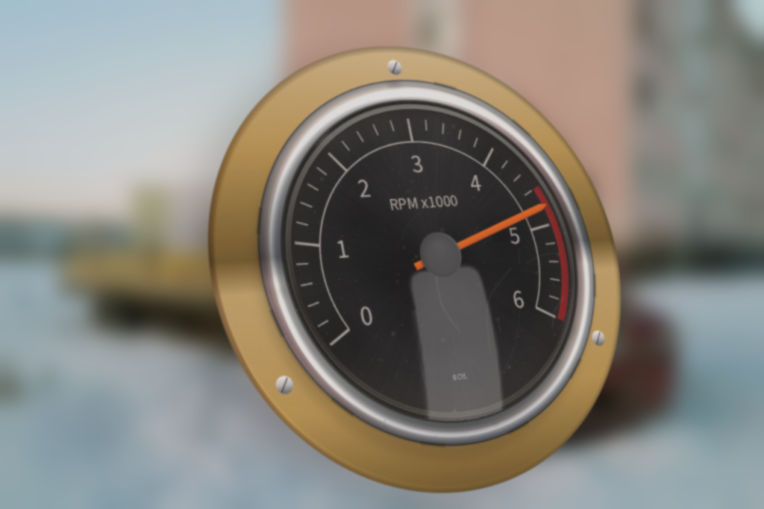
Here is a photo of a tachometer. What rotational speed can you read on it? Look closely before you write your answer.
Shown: 4800 rpm
